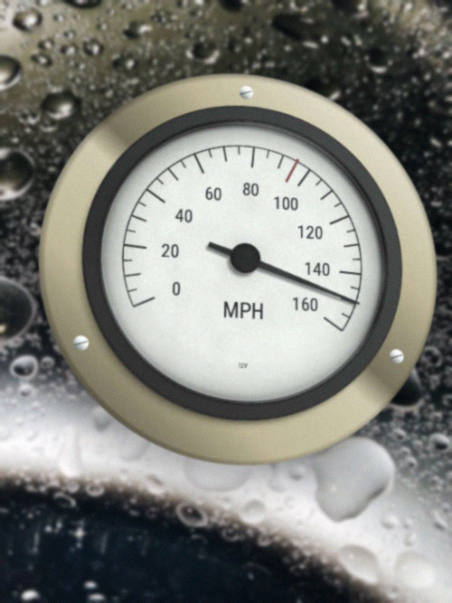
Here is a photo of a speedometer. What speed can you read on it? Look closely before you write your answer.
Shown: 150 mph
